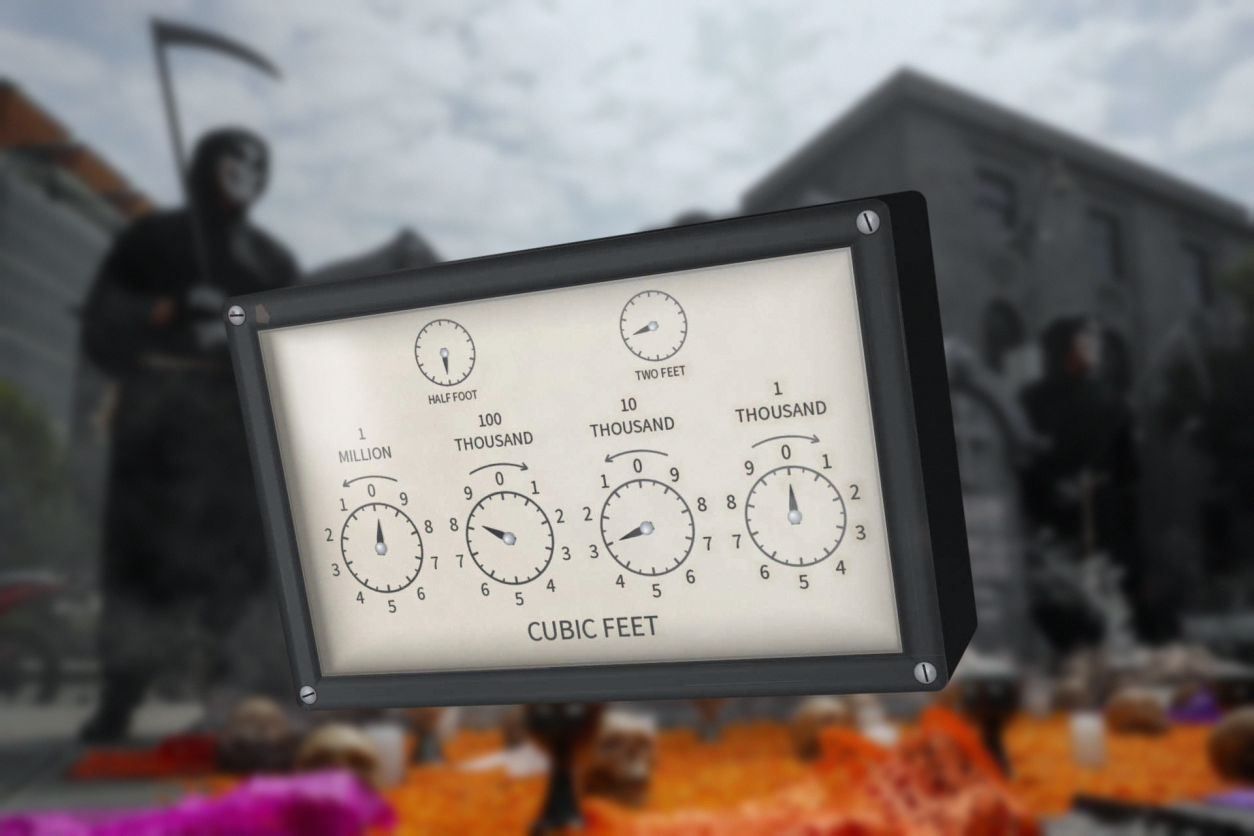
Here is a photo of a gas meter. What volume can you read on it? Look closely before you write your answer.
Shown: 983000 ft³
